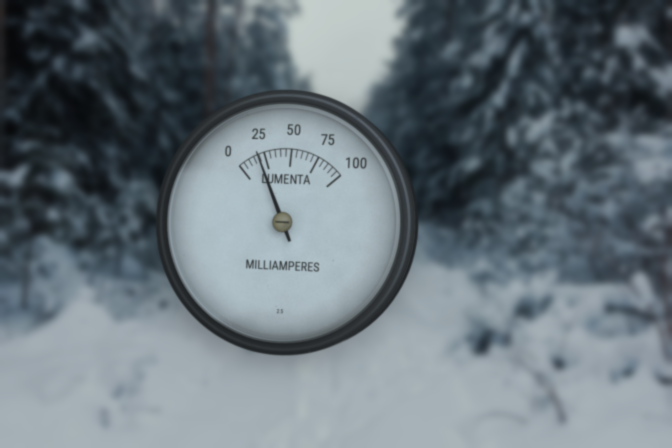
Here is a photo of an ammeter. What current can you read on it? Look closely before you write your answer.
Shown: 20 mA
